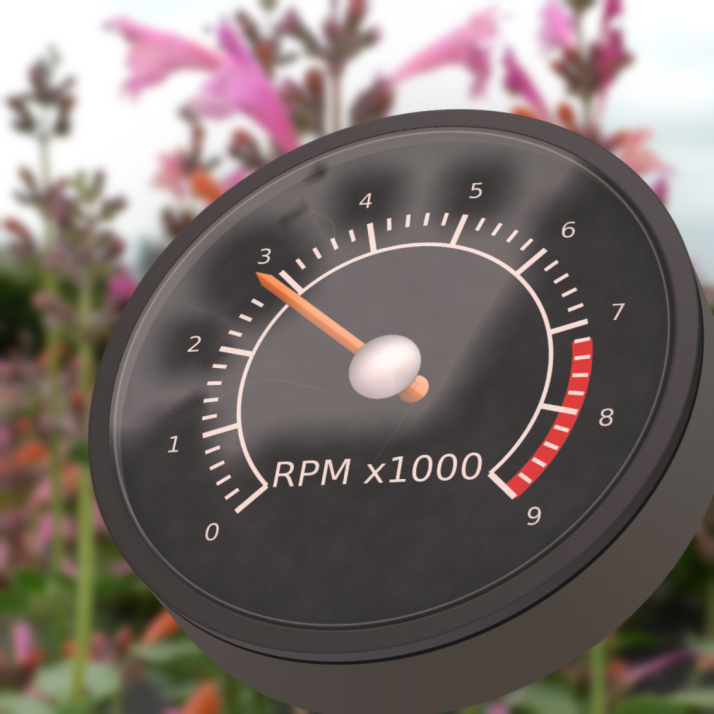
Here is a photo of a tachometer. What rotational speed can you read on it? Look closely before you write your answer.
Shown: 2800 rpm
